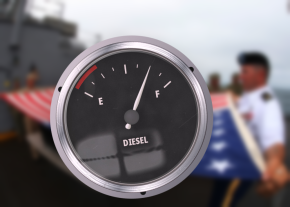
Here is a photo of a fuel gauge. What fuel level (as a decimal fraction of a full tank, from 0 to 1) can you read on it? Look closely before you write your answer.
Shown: 0.75
